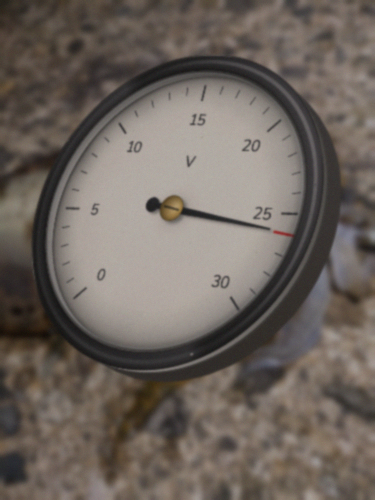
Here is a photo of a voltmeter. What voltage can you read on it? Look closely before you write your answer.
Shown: 26 V
